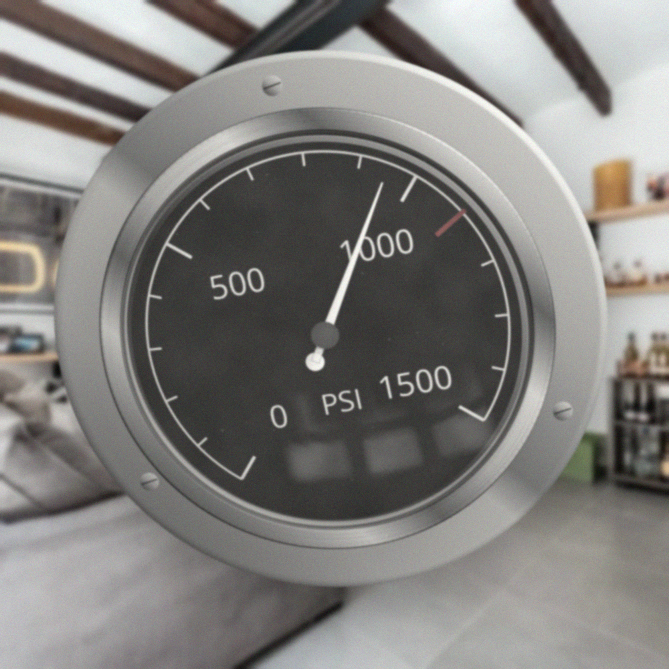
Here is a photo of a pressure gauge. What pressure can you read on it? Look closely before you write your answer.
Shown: 950 psi
